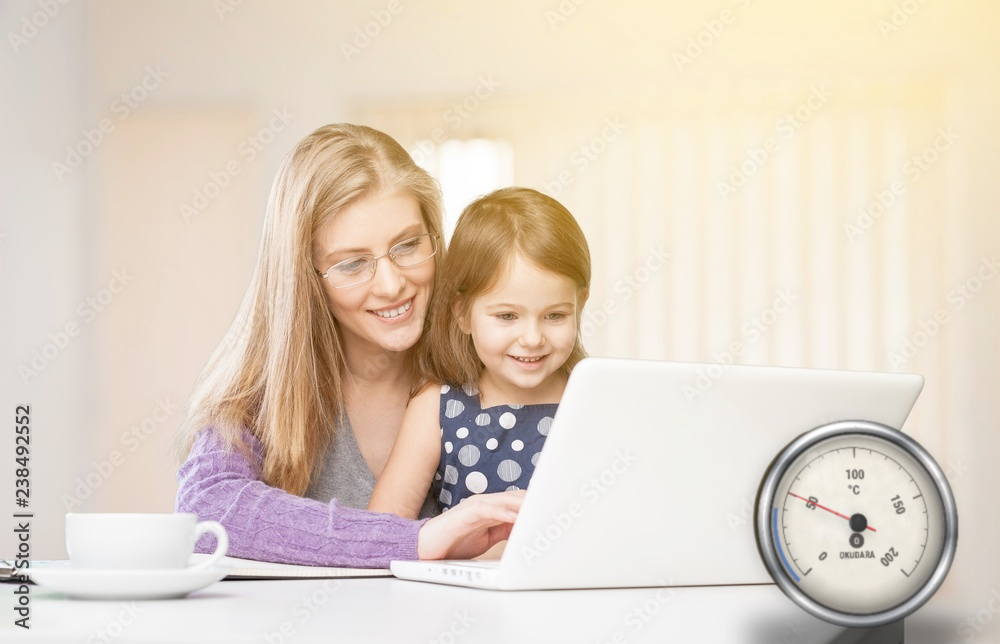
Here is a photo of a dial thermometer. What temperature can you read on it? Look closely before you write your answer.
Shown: 50 °C
